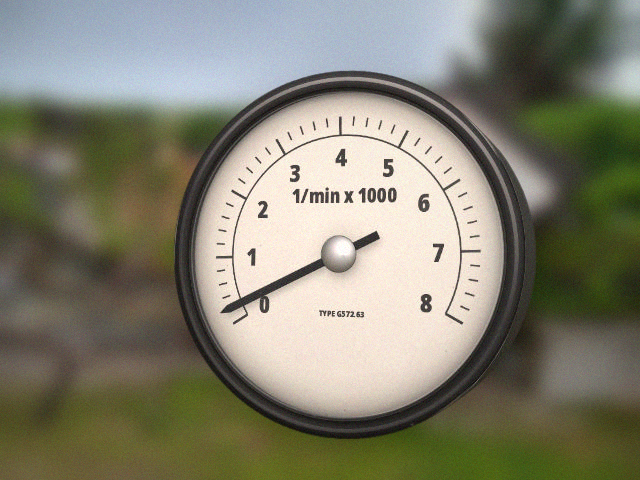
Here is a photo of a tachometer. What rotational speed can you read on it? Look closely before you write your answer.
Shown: 200 rpm
